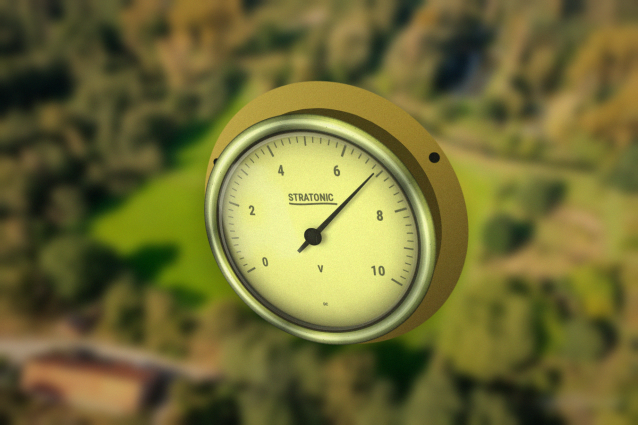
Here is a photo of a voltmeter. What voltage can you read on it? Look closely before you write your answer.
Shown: 6.9 V
